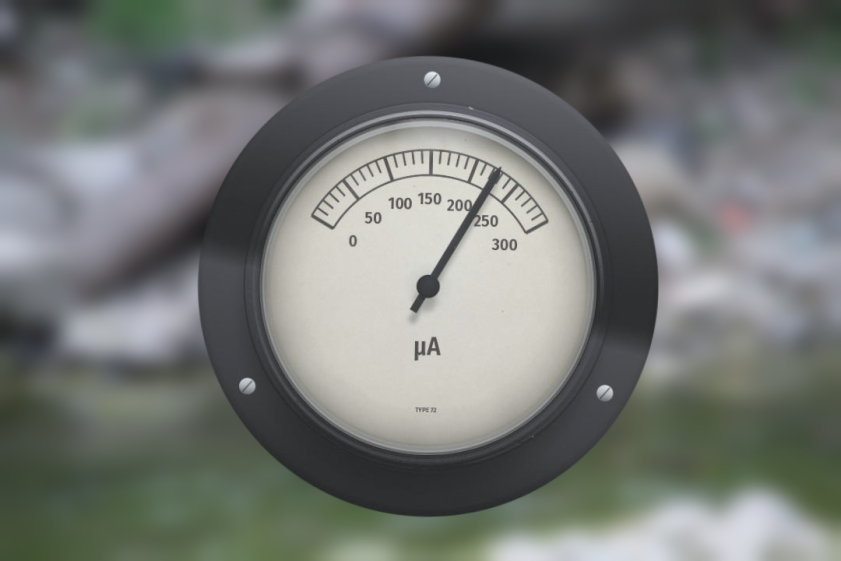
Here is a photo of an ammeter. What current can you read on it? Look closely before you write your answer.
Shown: 225 µA
